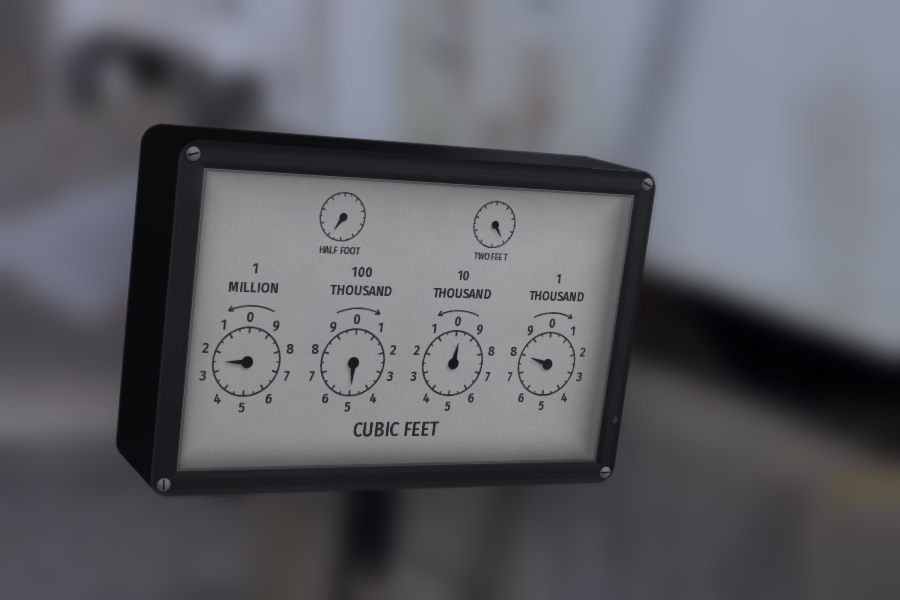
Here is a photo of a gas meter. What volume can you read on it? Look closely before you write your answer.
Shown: 249800 ft³
